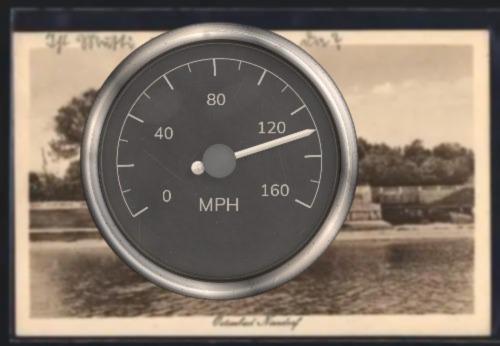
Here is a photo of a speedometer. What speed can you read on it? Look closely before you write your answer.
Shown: 130 mph
